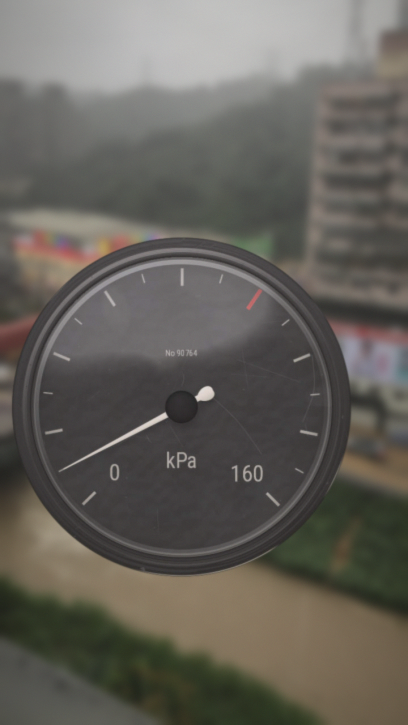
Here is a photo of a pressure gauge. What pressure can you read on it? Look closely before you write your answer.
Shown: 10 kPa
